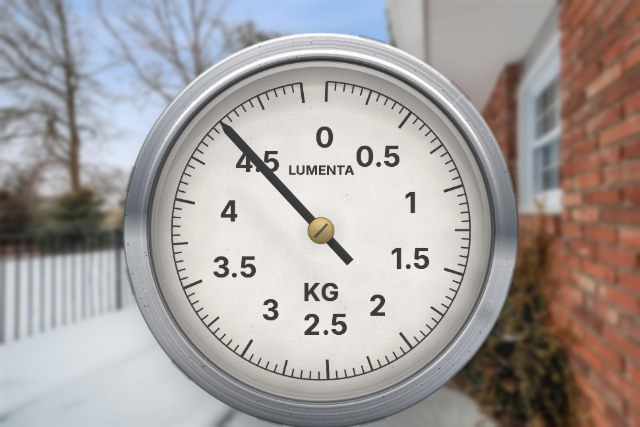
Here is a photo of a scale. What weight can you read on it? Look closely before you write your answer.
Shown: 4.5 kg
